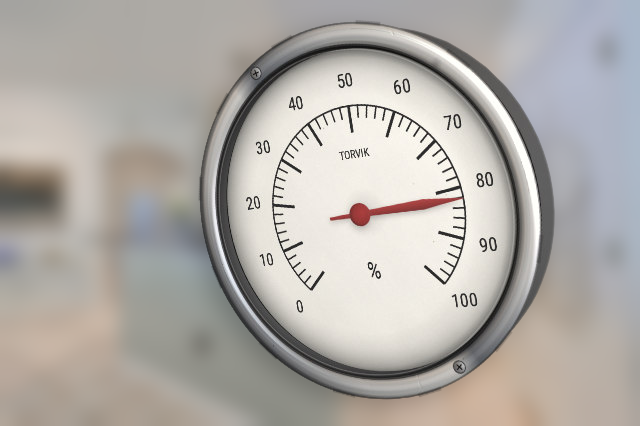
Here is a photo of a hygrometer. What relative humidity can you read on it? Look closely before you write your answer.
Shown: 82 %
